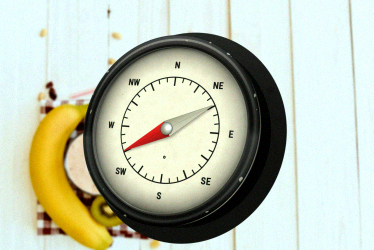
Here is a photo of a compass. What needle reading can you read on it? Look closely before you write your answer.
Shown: 240 °
